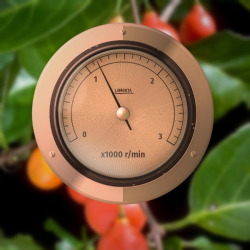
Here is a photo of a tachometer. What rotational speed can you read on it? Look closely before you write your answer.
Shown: 1150 rpm
